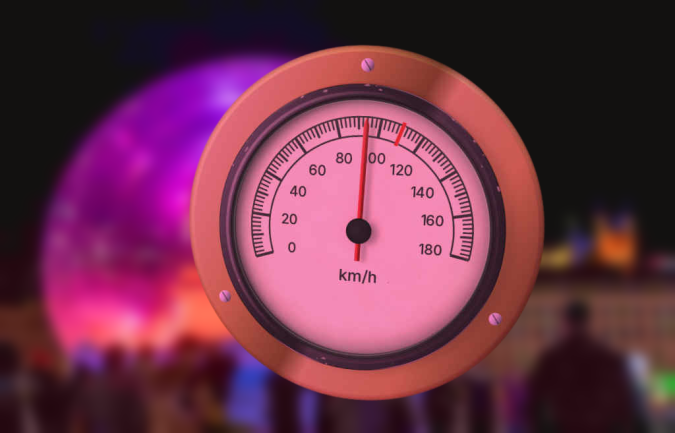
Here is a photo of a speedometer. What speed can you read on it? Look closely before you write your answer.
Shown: 94 km/h
